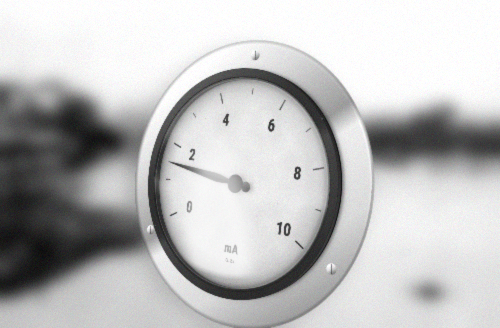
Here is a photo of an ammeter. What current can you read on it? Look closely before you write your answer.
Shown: 1.5 mA
